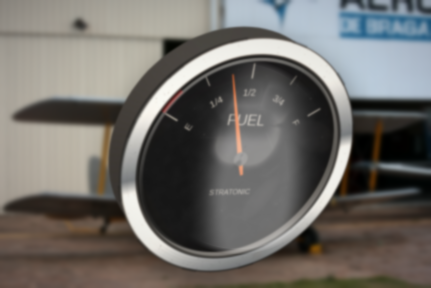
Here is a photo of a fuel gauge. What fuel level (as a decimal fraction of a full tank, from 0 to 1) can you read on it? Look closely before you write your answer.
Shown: 0.375
